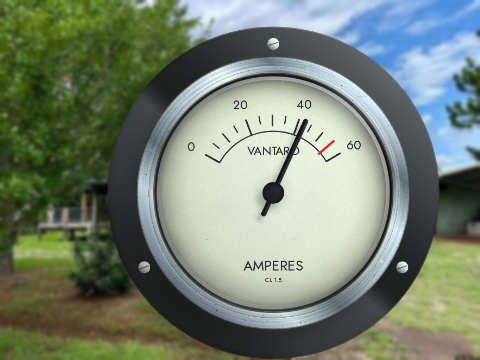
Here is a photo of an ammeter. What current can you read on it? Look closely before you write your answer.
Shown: 42.5 A
